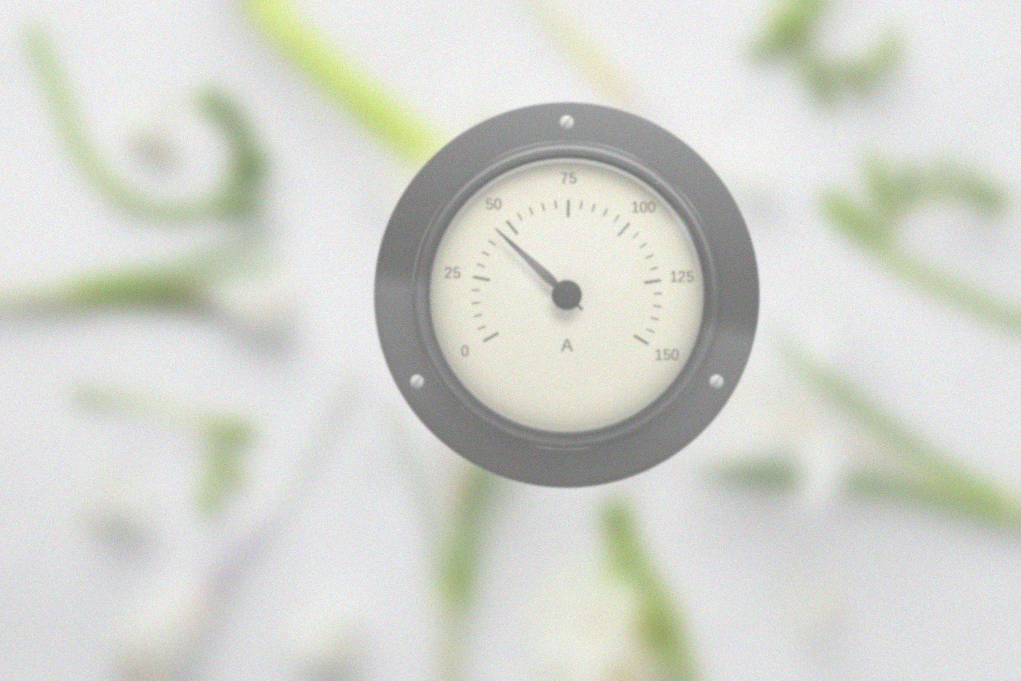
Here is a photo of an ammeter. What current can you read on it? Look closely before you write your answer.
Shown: 45 A
